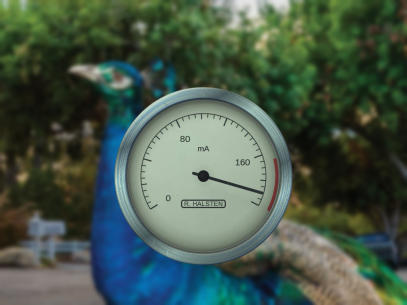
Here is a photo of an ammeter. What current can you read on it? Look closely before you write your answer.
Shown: 190 mA
